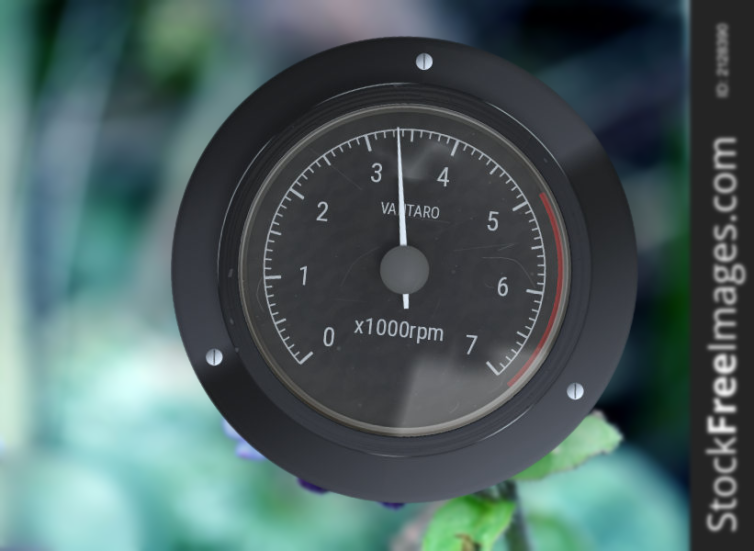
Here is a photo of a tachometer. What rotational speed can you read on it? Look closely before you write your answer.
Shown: 3350 rpm
